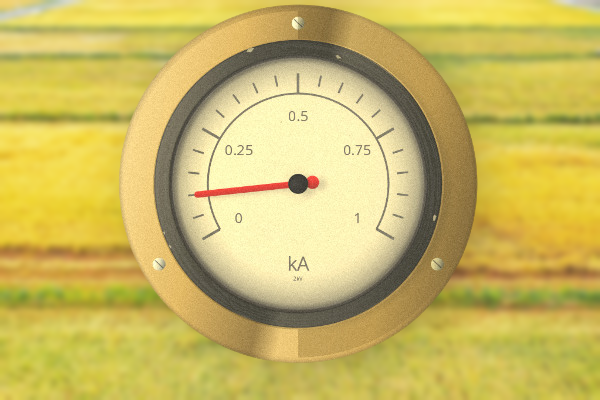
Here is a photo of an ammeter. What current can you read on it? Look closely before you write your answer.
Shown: 0.1 kA
